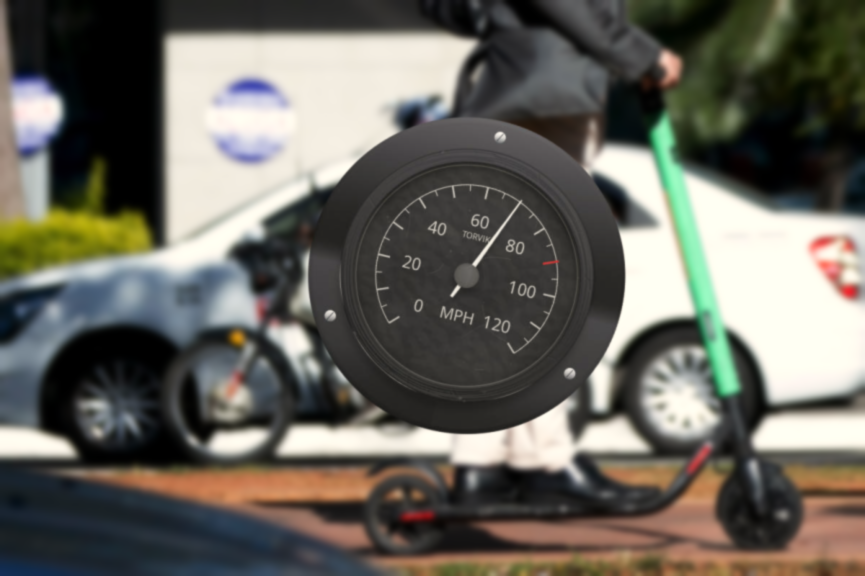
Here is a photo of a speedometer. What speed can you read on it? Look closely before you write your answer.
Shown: 70 mph
